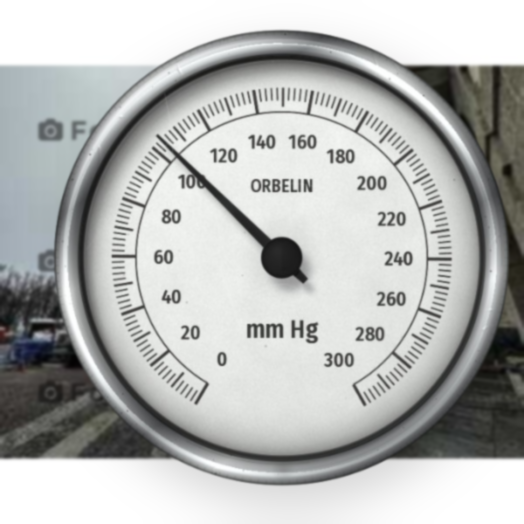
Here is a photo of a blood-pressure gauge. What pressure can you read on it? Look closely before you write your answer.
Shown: 104 mmHg
